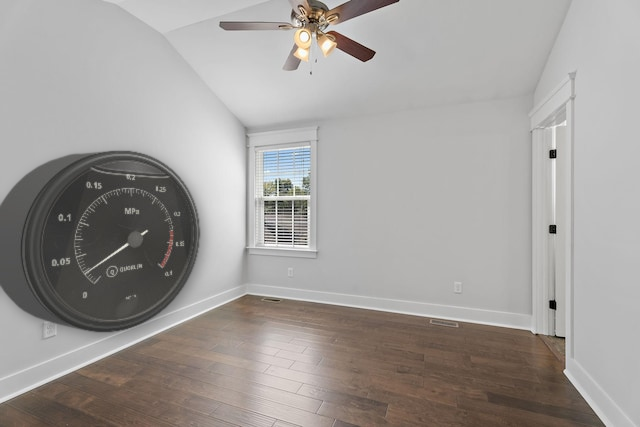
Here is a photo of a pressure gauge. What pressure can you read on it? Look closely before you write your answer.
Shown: 0.025 MPa
